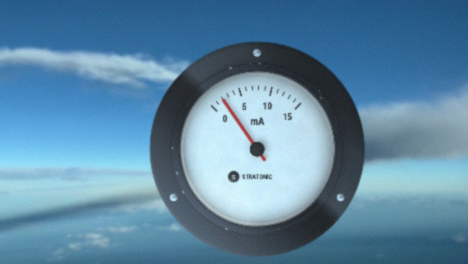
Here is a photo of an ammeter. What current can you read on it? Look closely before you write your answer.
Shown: 2 mA
